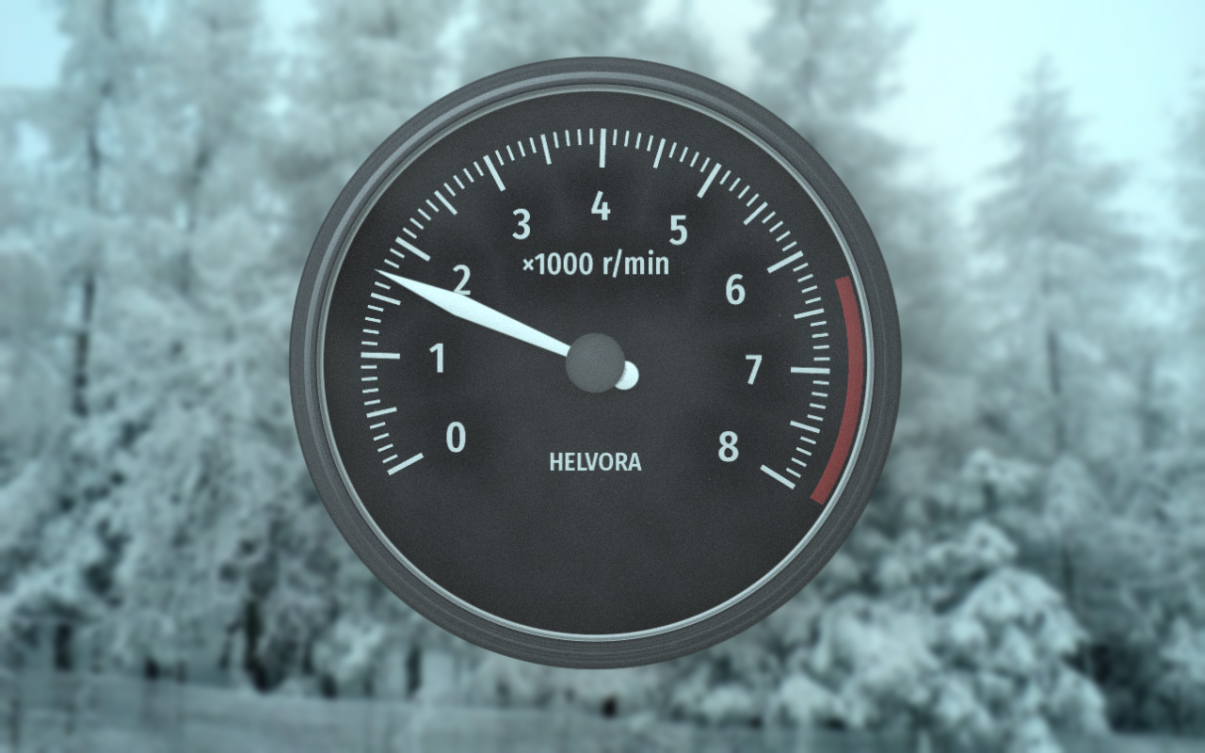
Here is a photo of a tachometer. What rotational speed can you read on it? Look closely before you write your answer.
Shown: 1700 rpm
